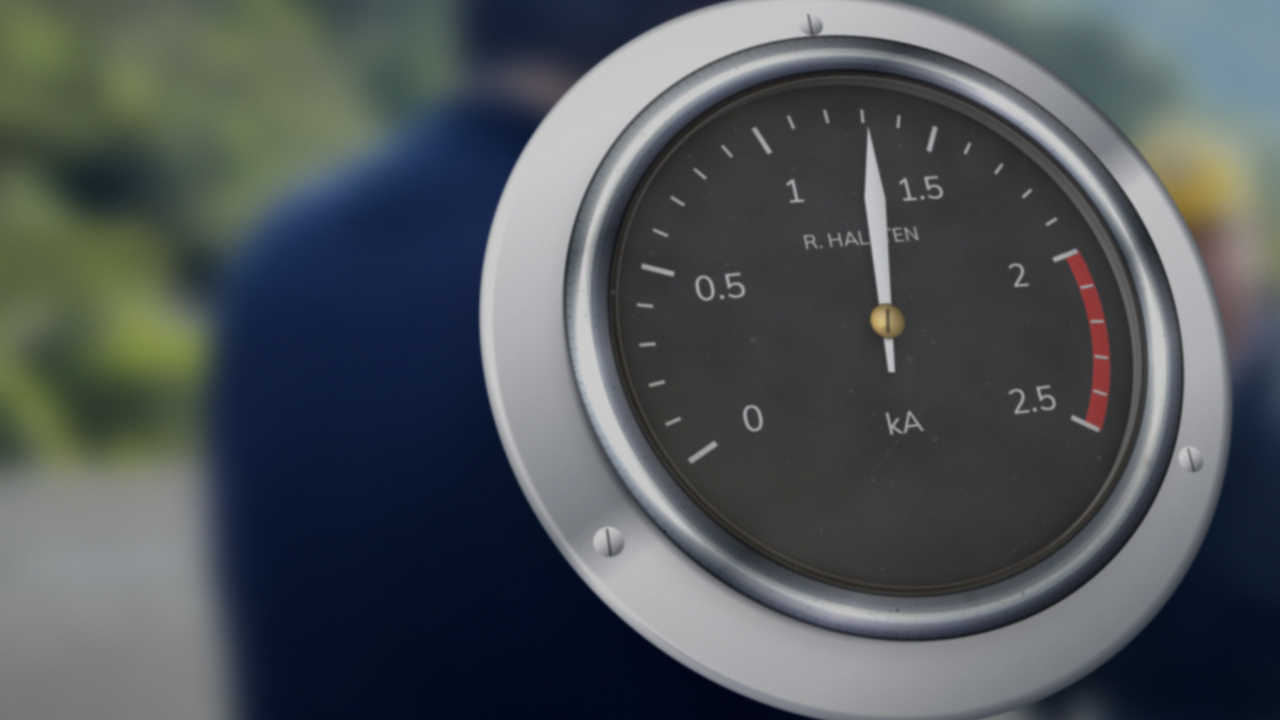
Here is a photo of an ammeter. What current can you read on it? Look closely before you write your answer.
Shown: 1.3 kA
